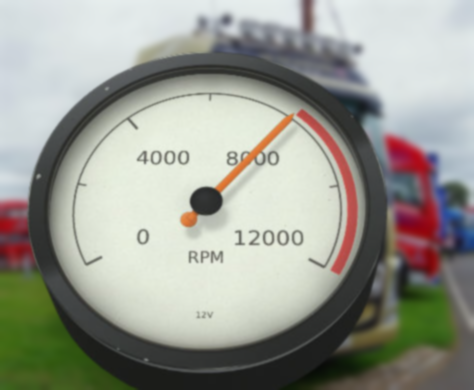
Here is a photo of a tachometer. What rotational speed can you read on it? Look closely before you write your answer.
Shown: 8000 rpm
